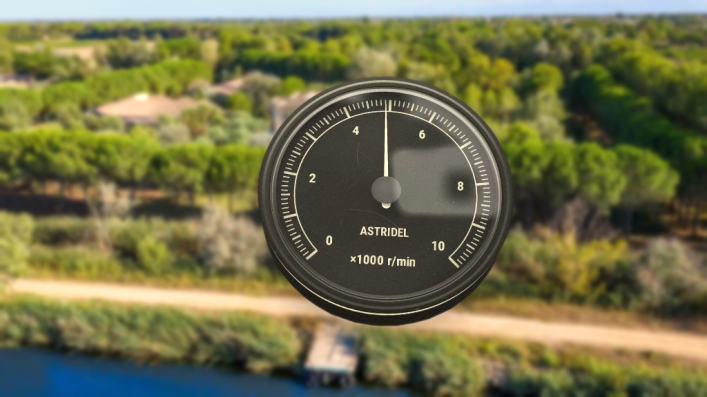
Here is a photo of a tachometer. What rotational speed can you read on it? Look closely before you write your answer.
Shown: 4900 rpm
